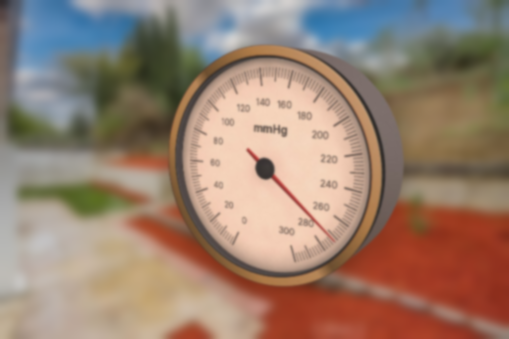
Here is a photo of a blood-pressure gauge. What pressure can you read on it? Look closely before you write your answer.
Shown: 270 mmHg
